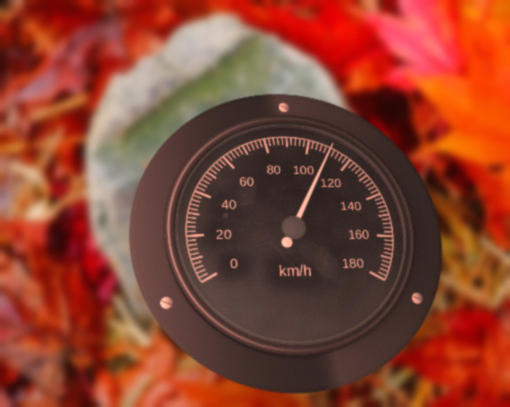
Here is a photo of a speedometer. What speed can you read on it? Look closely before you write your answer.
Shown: 110 km/h
